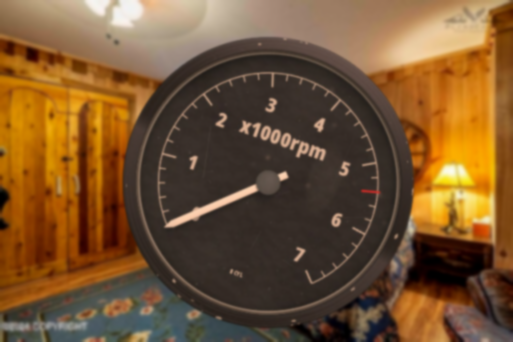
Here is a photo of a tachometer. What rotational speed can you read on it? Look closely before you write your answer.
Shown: 0 rpm
